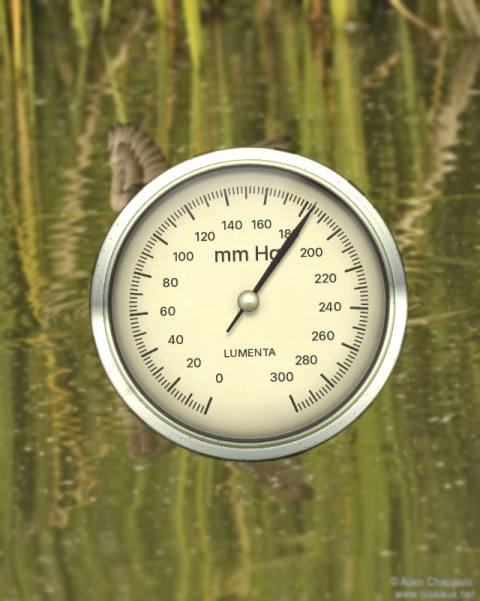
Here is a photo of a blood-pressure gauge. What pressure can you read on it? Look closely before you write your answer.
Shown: 184 mmHg
